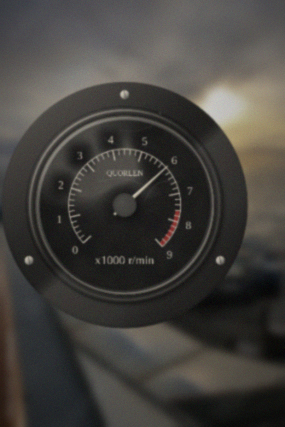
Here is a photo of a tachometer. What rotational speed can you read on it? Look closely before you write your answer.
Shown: 6000 rpm
